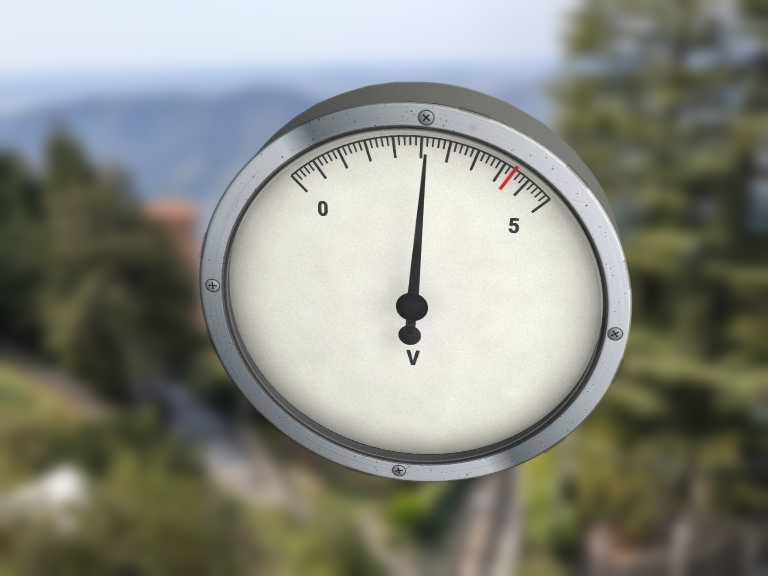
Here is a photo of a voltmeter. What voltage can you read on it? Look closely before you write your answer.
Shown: 2.6 V
